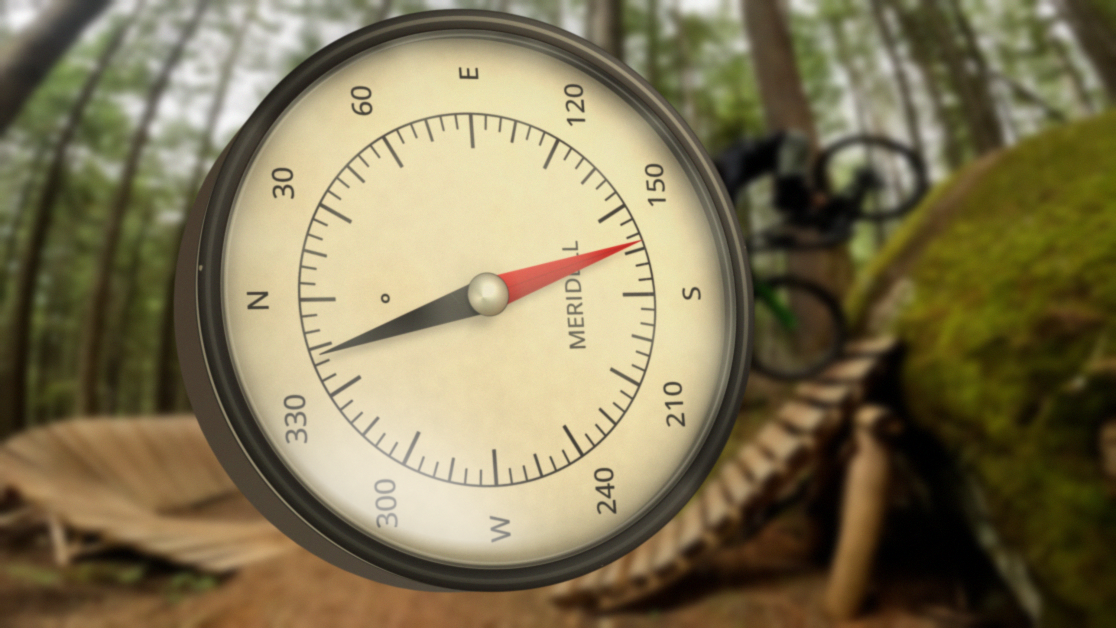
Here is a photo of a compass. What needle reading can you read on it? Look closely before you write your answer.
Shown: 162.5 °
